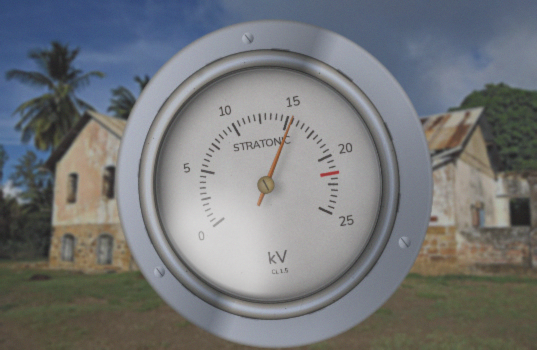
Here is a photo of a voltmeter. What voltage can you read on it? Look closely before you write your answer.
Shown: 15.5 kV
